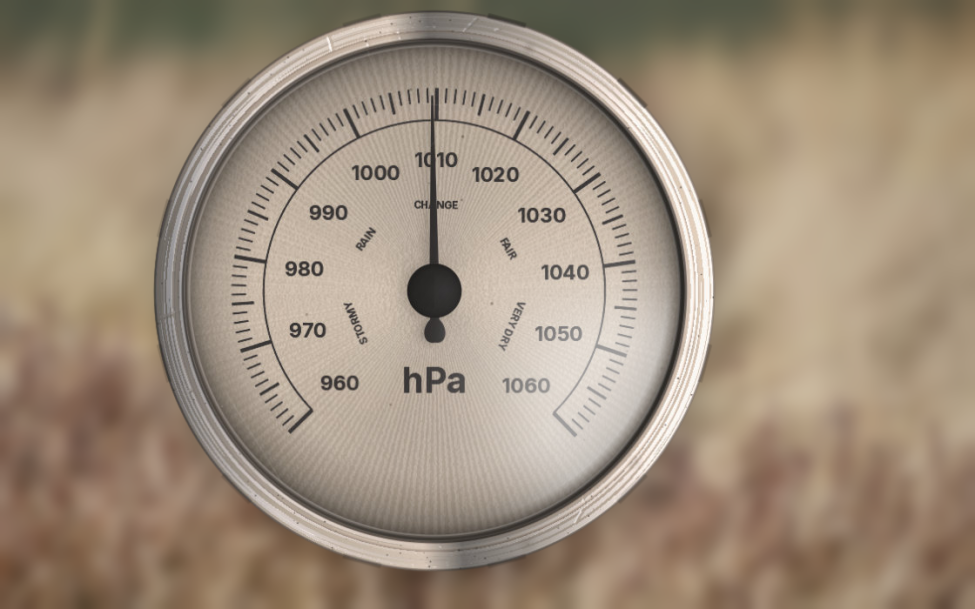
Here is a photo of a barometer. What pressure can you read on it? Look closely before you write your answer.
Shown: 1009.5 hPa
